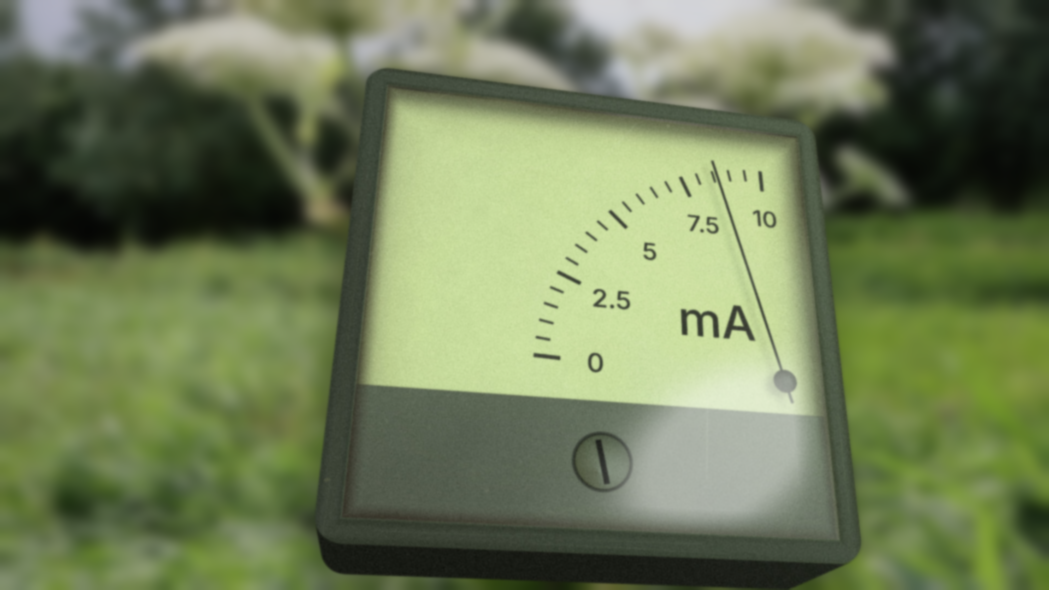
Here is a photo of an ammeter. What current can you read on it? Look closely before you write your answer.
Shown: 8.5 mA
